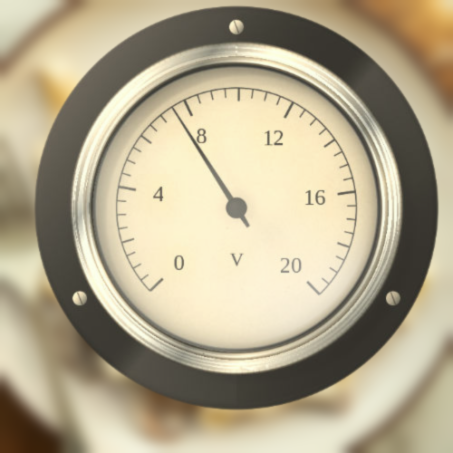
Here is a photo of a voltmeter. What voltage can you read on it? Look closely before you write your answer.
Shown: 7.5 V
